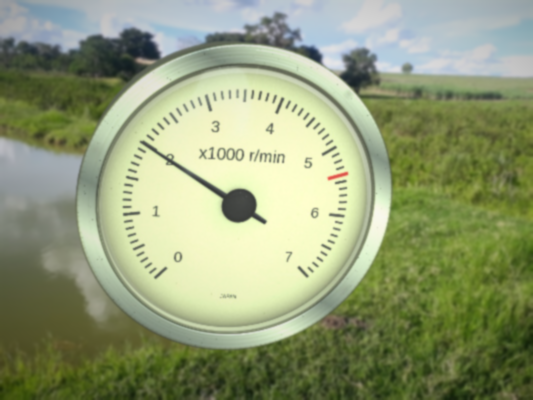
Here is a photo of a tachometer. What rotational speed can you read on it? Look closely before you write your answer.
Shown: 2000 rpm
